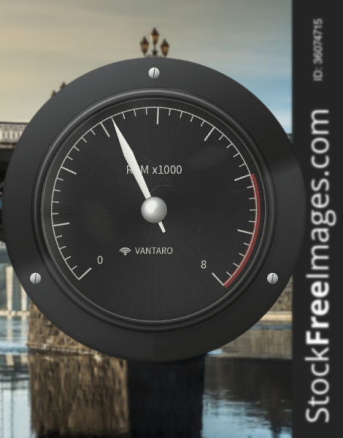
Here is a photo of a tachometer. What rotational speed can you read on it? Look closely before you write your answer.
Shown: 3200 rpm
